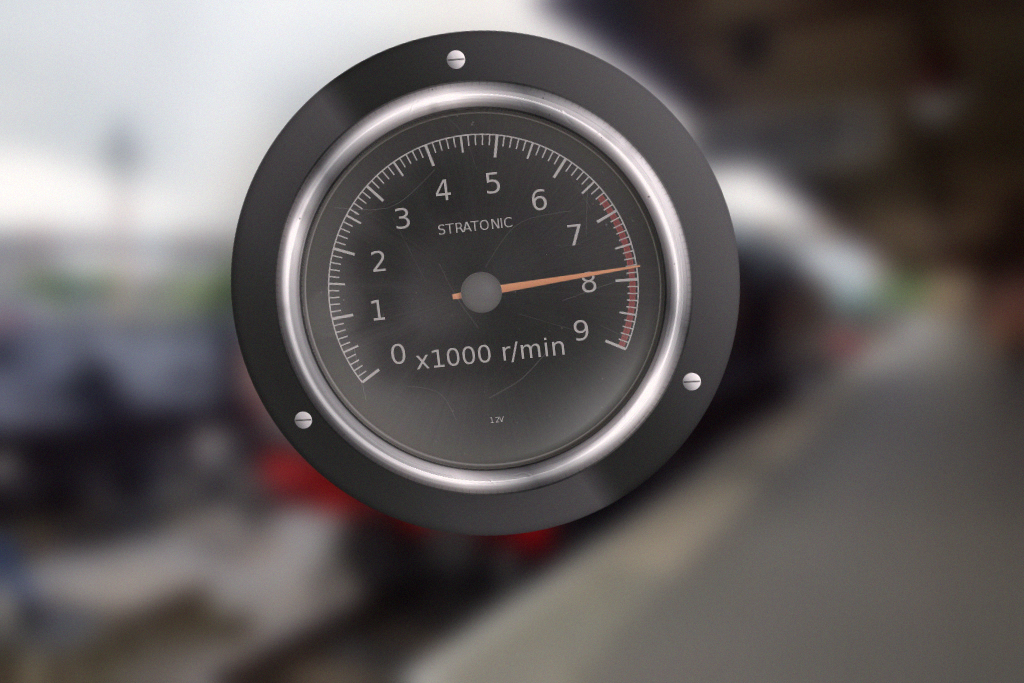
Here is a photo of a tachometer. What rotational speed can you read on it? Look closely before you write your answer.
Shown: 7800 rpm
